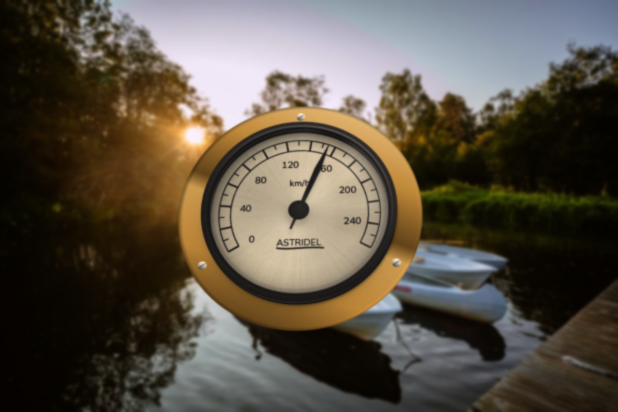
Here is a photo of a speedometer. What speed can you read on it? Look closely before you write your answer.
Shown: 155 km/h
